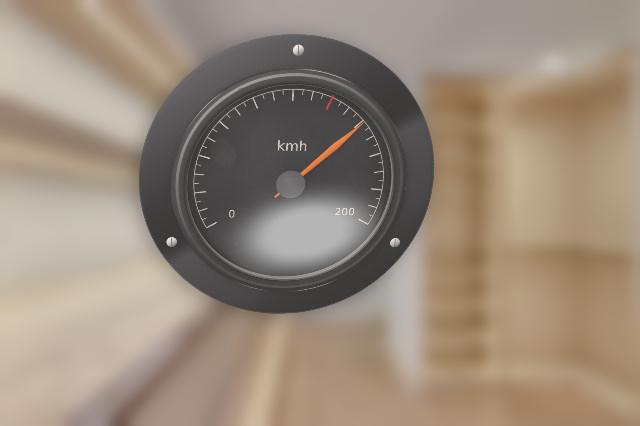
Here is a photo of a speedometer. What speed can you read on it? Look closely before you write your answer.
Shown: 140 km/h
